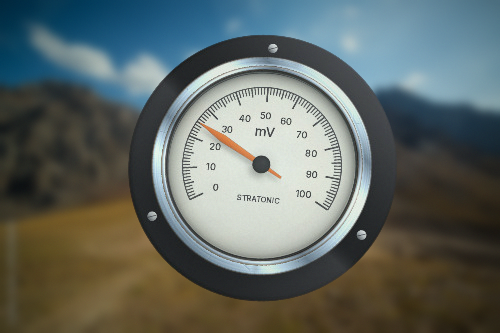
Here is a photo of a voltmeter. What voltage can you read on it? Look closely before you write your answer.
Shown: 25 mV
